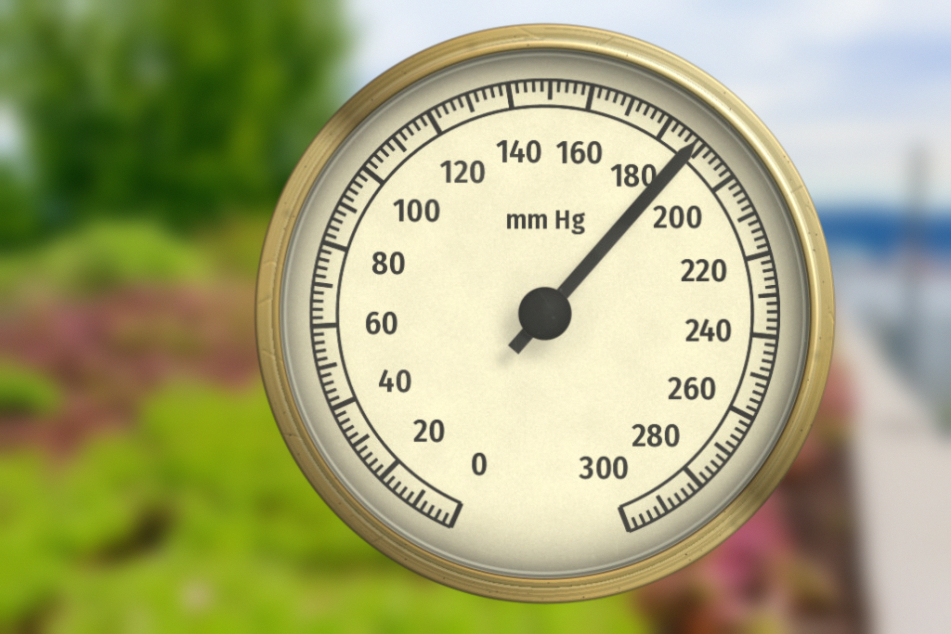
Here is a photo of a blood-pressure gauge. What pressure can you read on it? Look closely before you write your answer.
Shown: 188 mmHg
